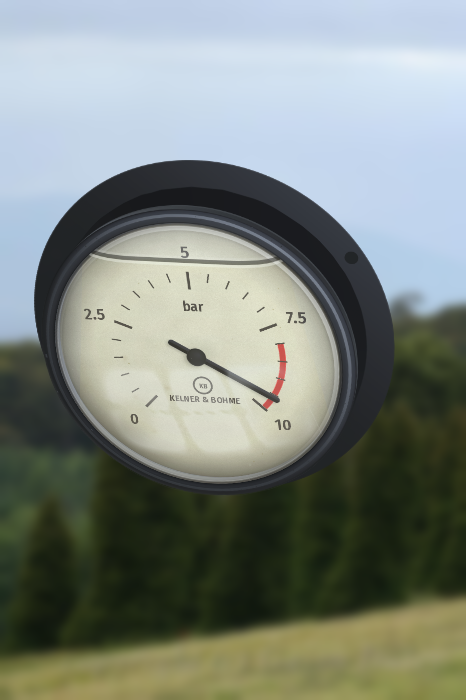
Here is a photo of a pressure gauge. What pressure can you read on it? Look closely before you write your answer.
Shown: 9.5 bar
